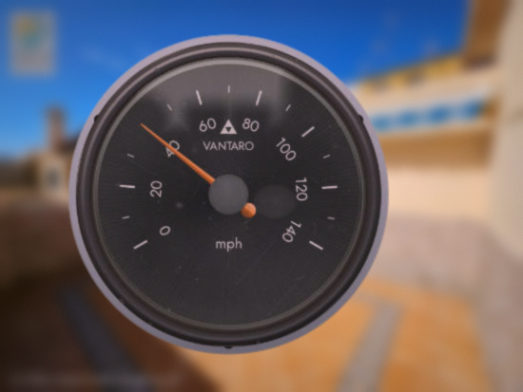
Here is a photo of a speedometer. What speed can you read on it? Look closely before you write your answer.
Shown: 40 mph
